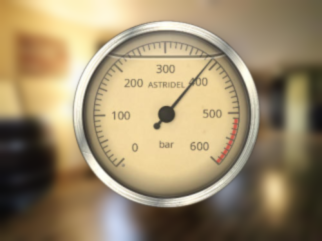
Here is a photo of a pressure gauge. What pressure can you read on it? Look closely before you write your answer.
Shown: 390 bar
